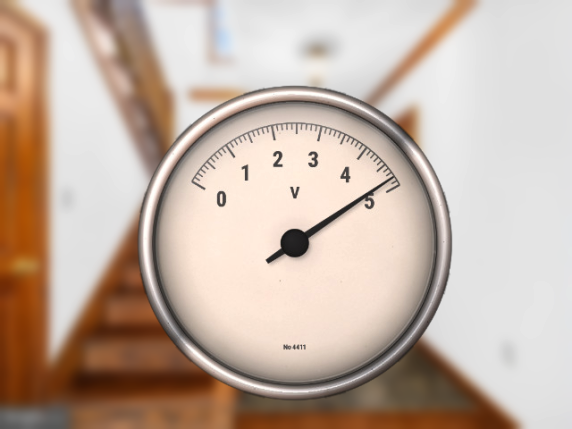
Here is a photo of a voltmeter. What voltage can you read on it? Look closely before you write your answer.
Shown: 4.8 V
